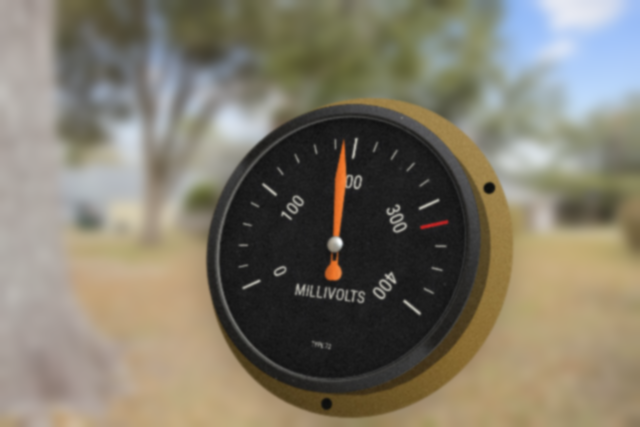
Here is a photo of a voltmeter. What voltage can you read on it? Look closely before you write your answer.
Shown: 190 mV
